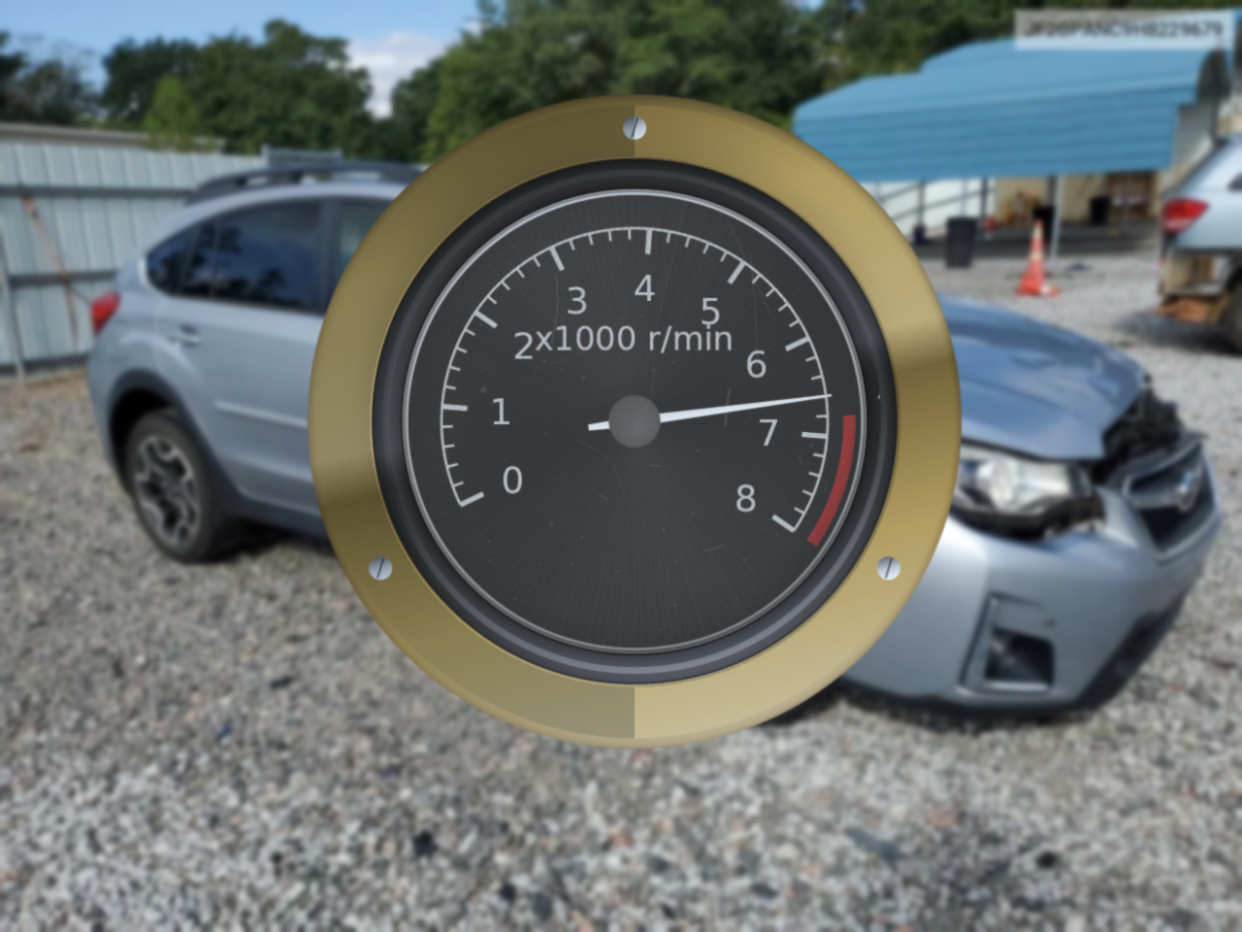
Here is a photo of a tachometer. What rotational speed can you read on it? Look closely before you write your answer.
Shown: 6600 rpm
